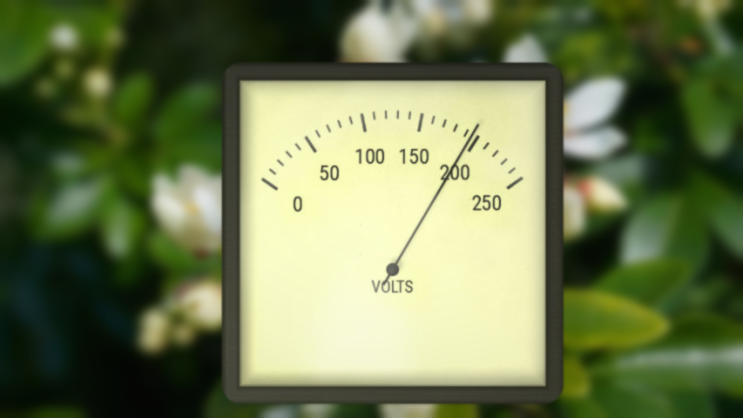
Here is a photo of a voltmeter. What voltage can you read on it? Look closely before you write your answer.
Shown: 195 V
